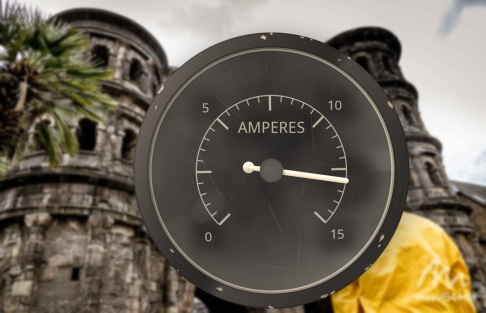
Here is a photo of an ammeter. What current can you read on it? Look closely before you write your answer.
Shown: 13 A
